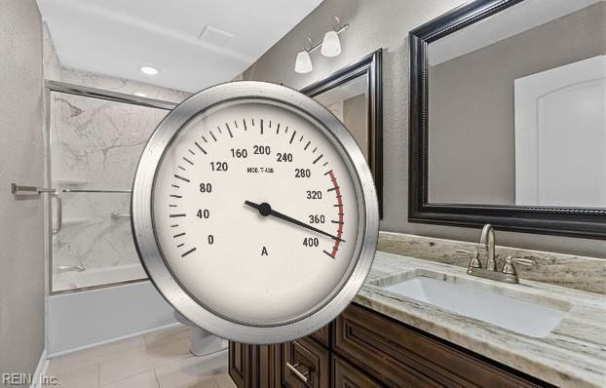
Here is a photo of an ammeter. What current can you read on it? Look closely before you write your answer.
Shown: 380 A
